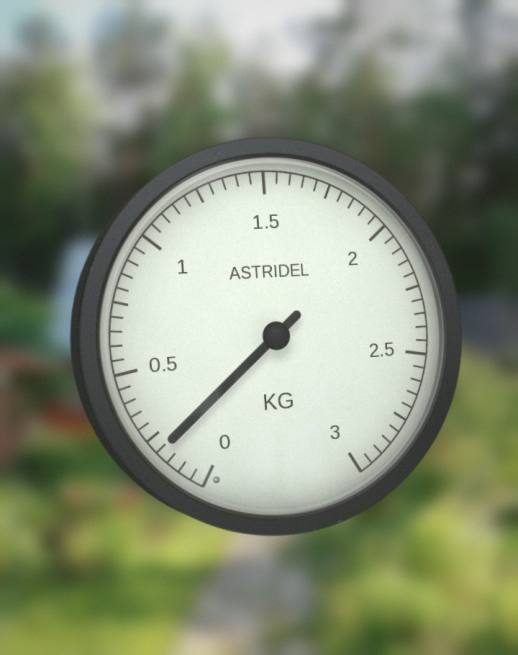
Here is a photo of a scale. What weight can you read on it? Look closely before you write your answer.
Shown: 0.2 kg
